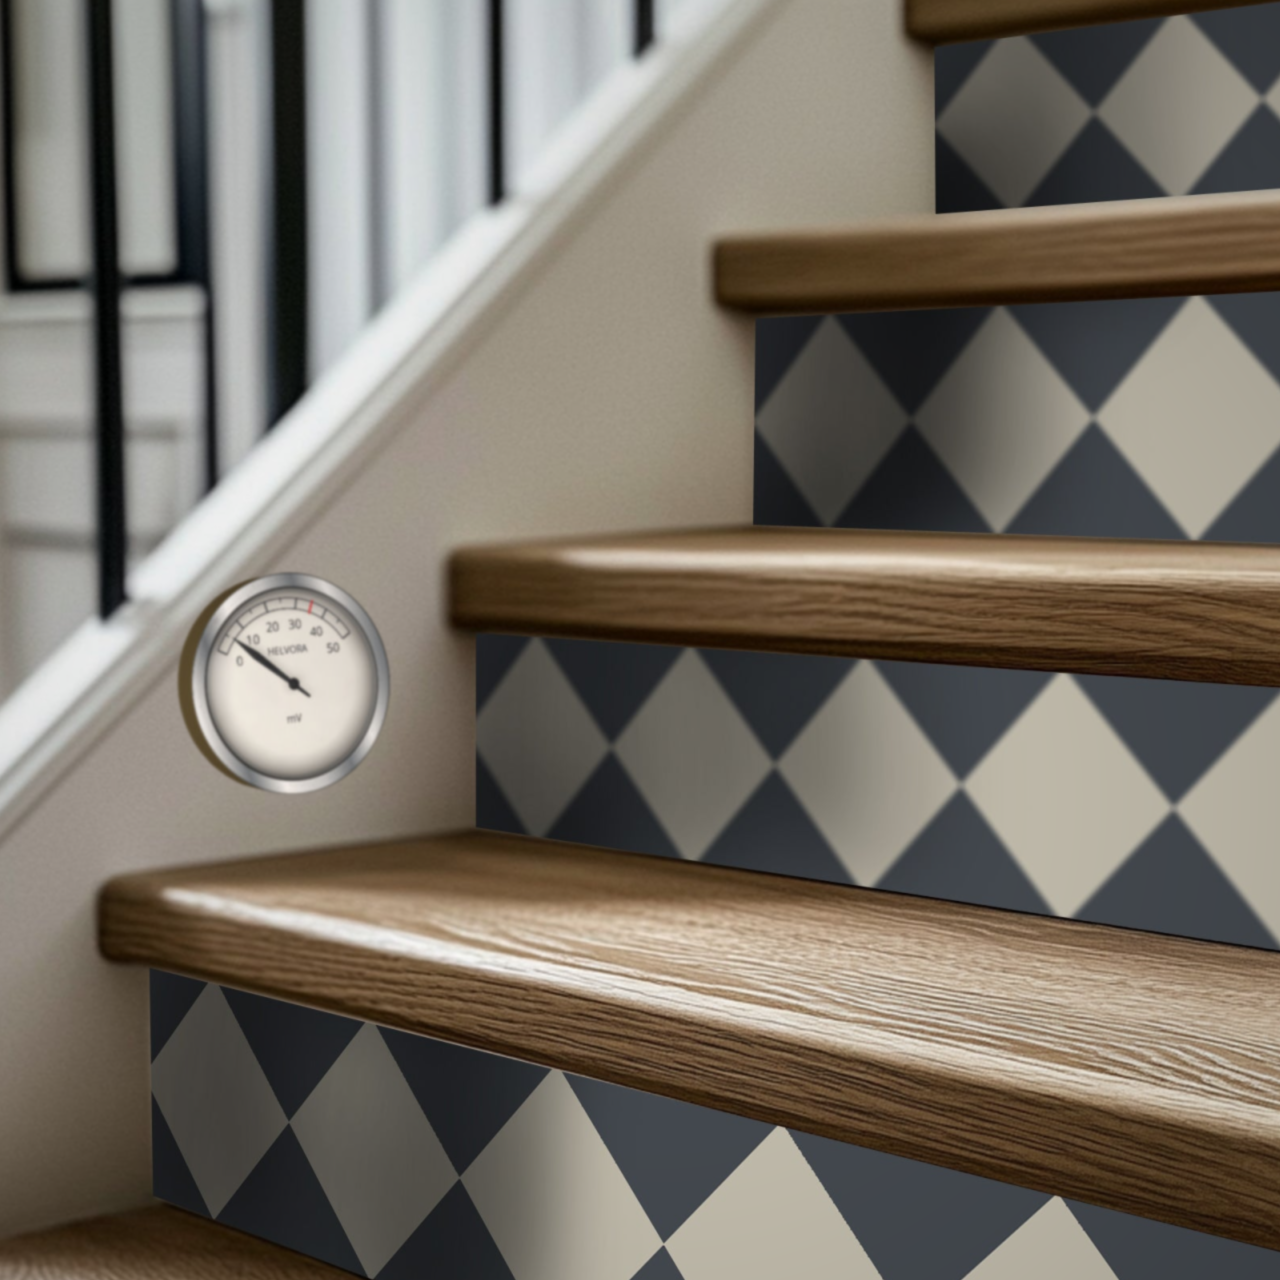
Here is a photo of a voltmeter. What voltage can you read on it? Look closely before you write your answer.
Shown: 5 mV
